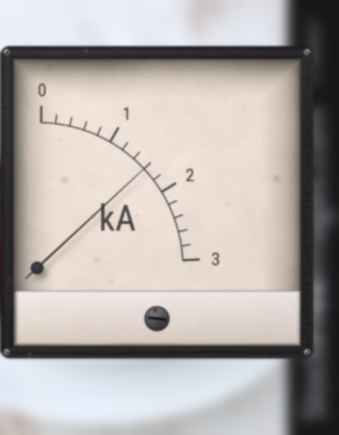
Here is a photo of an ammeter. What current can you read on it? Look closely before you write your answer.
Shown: 1.6 kA
